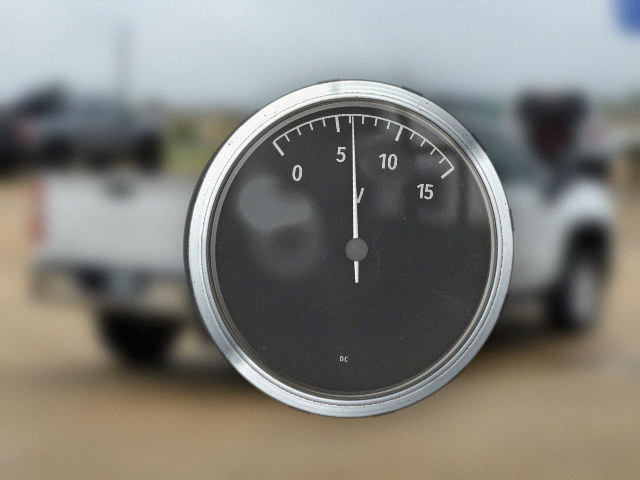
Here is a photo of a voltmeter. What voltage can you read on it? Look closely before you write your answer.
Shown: 6 V
